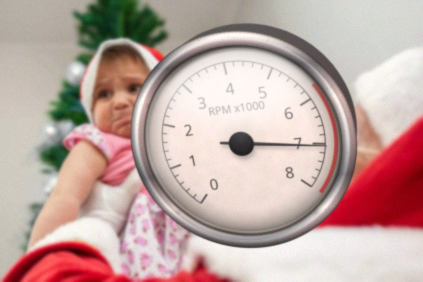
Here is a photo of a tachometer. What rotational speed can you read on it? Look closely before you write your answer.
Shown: 7000 rpm
